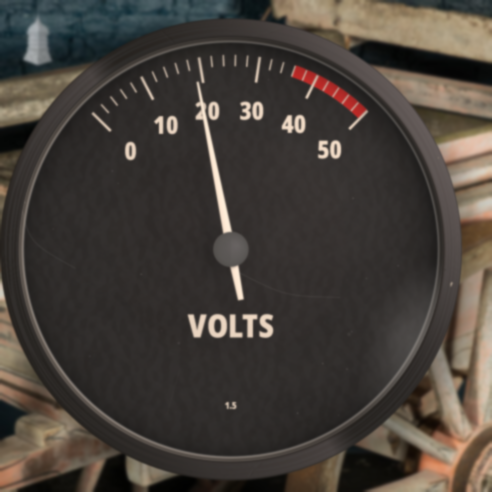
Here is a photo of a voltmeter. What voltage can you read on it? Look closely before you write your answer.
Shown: 19 V
